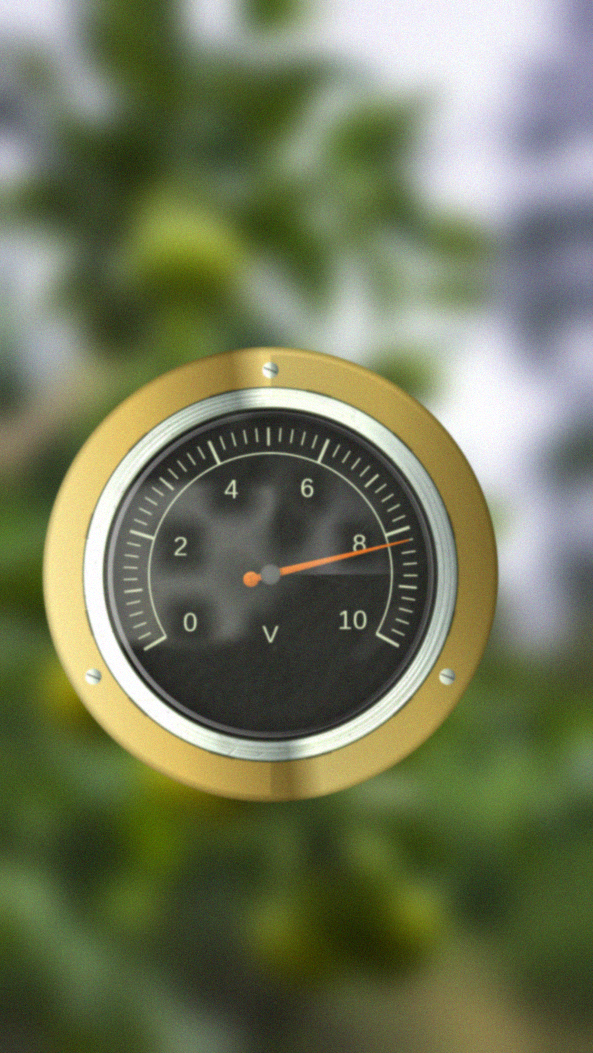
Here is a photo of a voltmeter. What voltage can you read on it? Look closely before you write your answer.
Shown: 8.2 V
